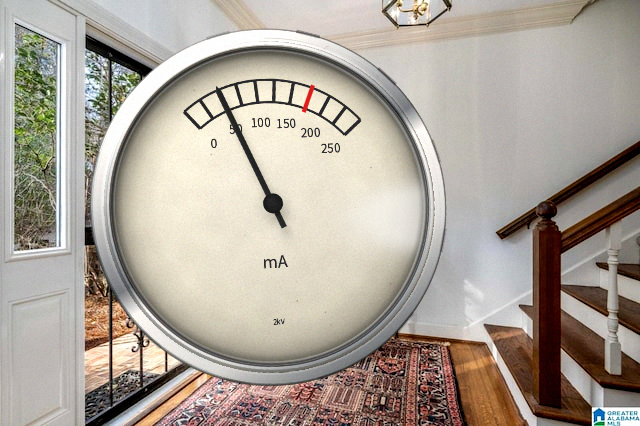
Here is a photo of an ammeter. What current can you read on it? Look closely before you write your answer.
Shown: 50 mA
